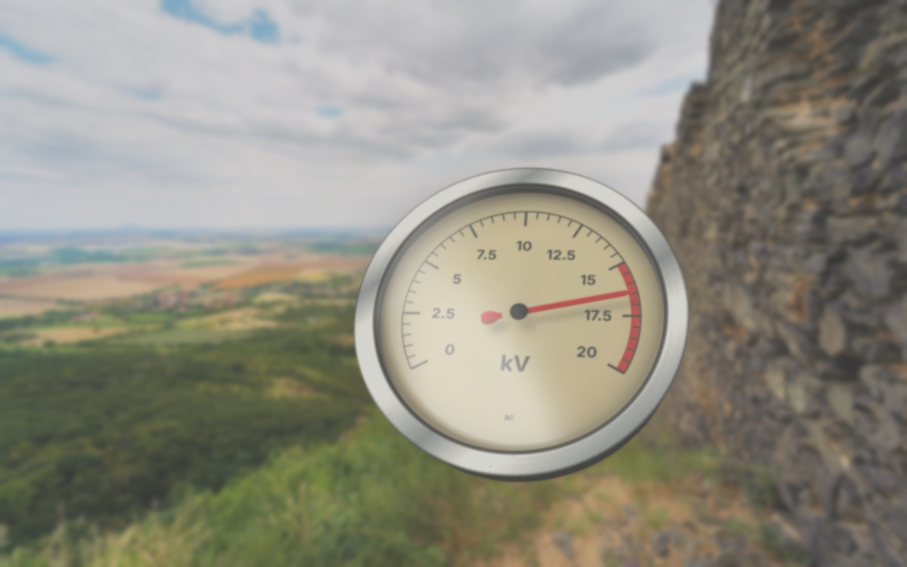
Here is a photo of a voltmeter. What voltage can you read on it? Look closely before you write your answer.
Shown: 16.5 kV
